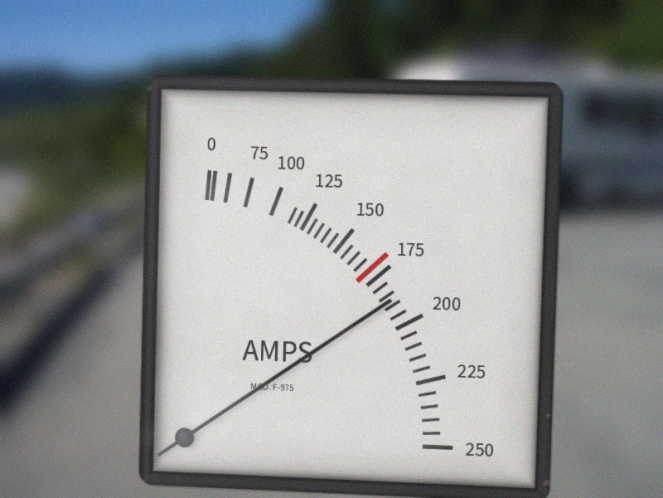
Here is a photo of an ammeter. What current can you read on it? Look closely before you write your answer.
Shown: 187.5 A
